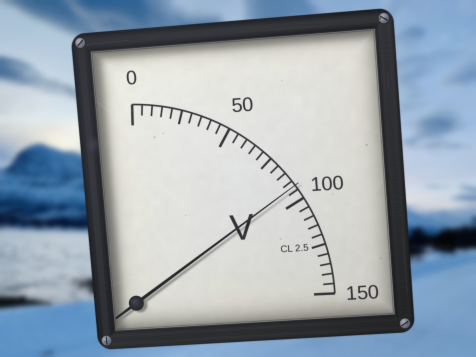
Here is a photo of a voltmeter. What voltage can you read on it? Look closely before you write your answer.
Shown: 92.5 V
